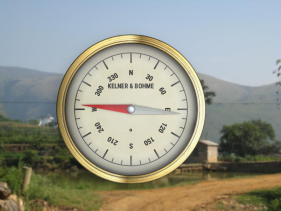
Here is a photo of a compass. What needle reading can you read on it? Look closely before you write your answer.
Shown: 275 °
